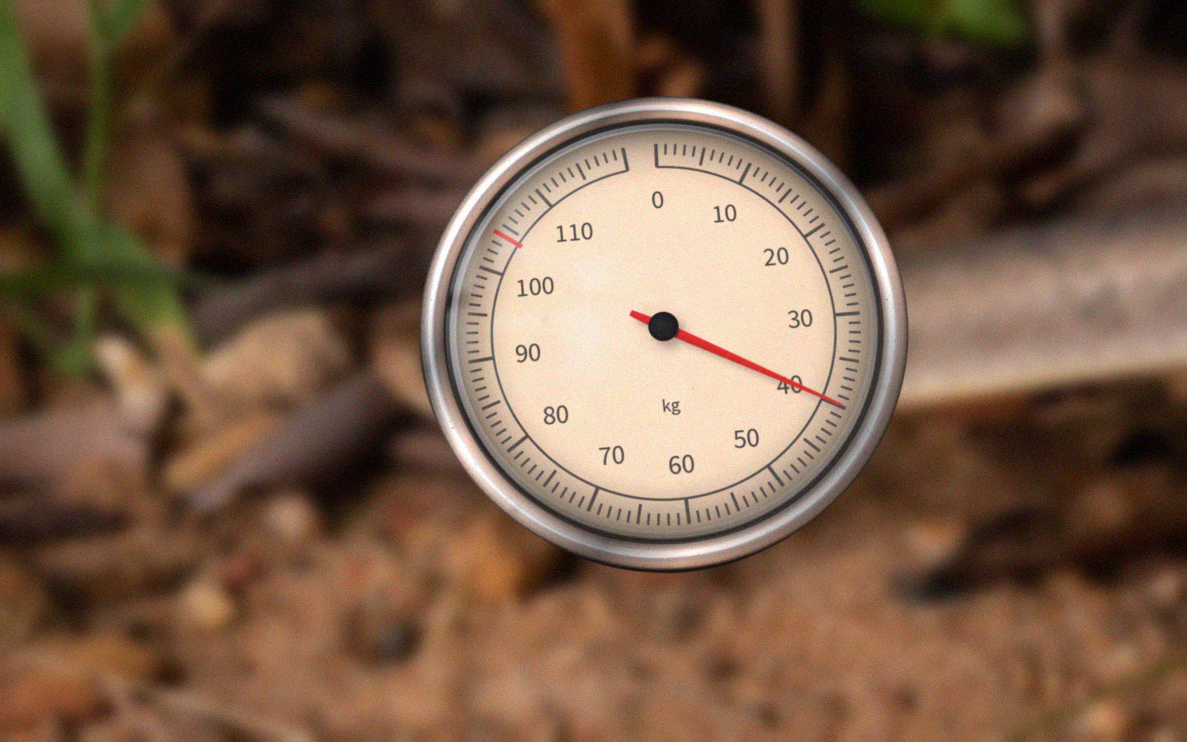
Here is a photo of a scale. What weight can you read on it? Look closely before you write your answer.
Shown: 40 kg
